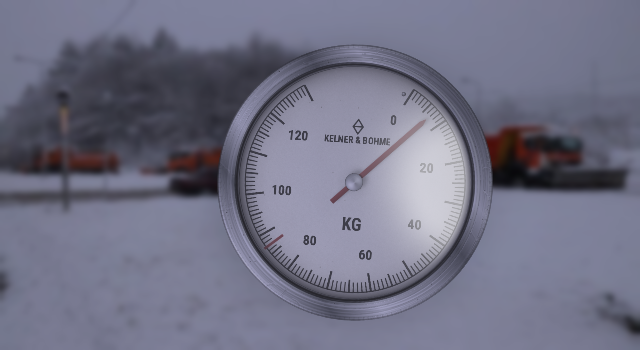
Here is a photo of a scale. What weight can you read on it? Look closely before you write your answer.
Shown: 7 kg
